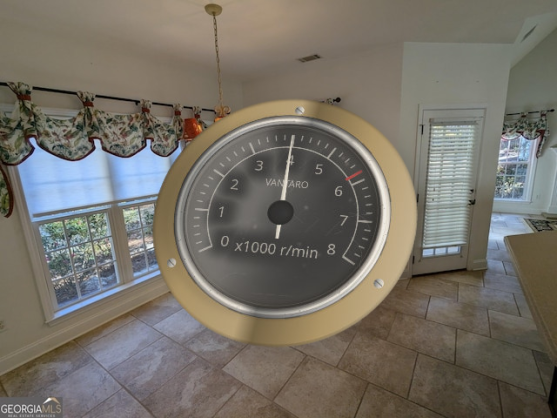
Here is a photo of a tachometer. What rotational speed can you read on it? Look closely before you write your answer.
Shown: 4000 rpm
